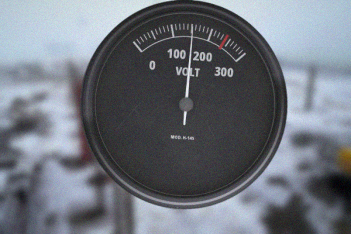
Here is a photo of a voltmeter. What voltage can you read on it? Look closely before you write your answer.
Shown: 150 V
